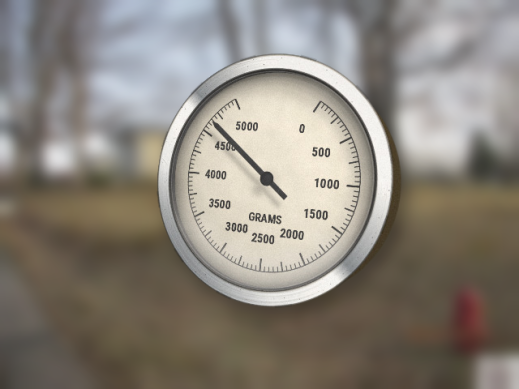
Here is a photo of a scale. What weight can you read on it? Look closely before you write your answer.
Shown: 4650 g
